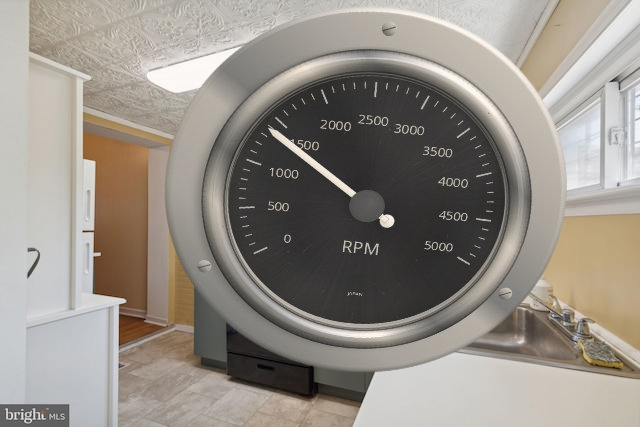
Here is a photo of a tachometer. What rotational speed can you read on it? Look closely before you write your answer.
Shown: 1400 rpm
